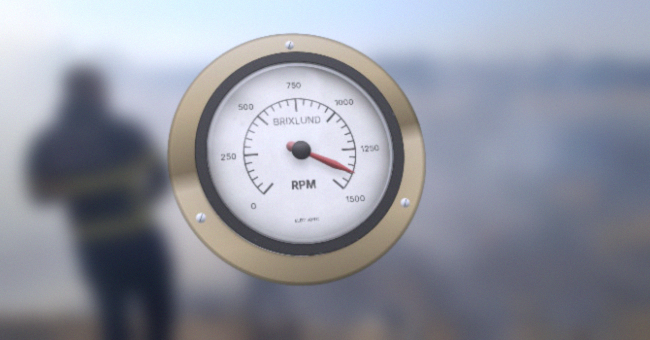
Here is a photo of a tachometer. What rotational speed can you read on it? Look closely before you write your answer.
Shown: 1400 rpm
